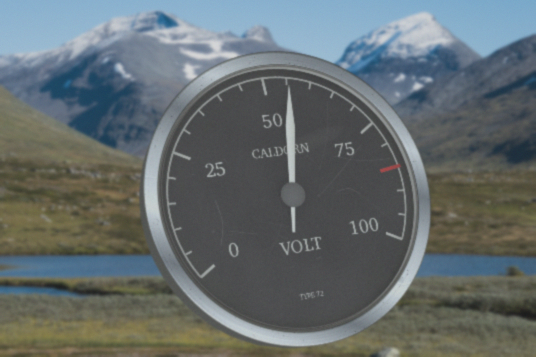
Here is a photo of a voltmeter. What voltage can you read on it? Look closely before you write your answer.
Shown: 55 V
